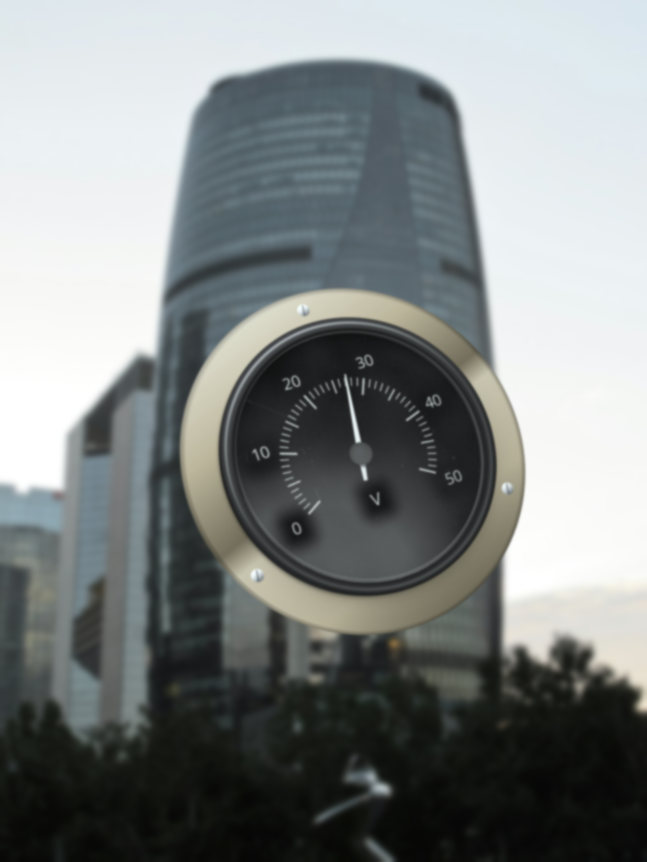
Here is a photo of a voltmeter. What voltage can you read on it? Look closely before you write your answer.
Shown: 27 V
